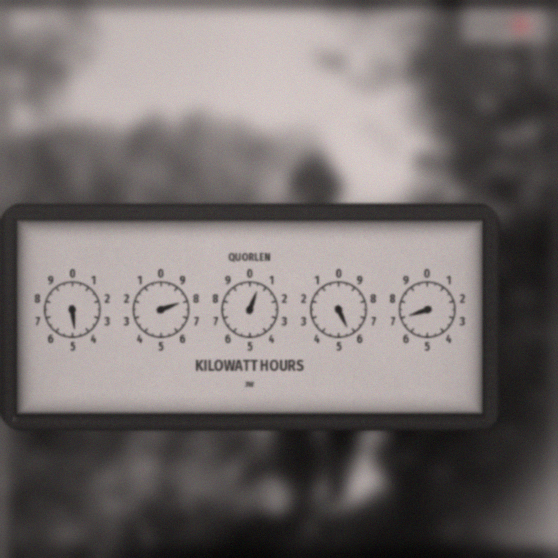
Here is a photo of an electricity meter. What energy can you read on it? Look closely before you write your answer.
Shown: 48057 kWh
